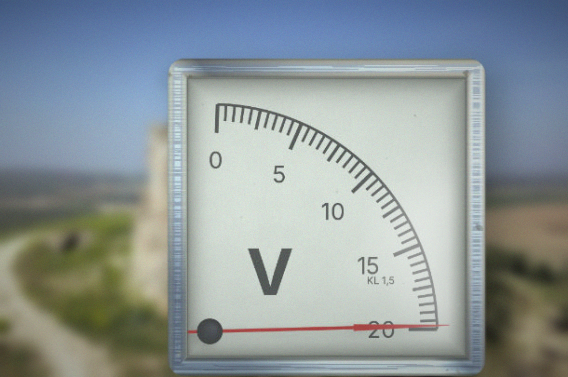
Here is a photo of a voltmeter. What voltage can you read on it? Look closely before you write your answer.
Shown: 19.75 V
